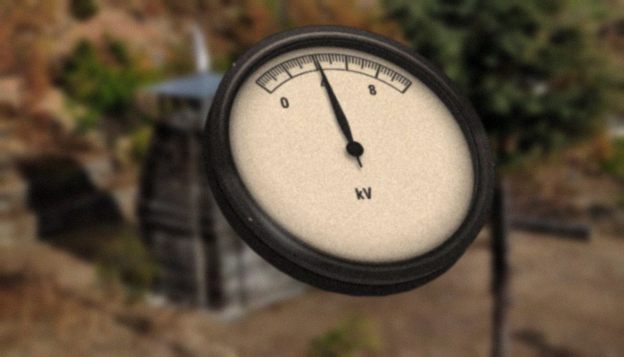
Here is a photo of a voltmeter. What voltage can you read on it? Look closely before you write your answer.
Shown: 4 kV
